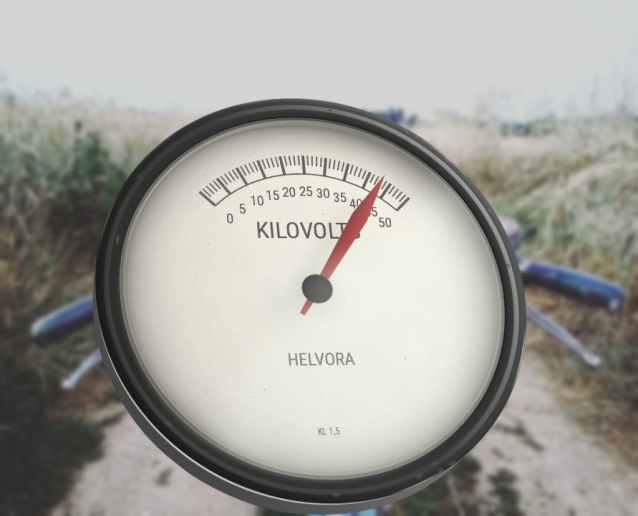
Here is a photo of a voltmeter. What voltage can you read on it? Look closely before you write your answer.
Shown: 43 kV
